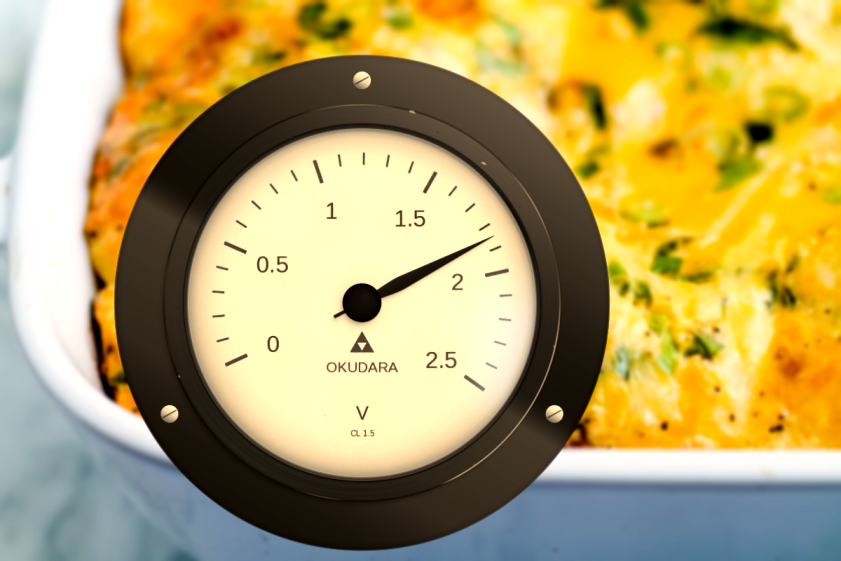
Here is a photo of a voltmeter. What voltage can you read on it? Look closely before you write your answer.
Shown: 1.85 V
